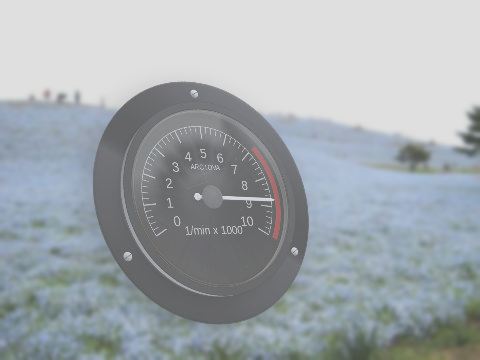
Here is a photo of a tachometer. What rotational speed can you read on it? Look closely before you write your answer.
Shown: 8800 rpm
